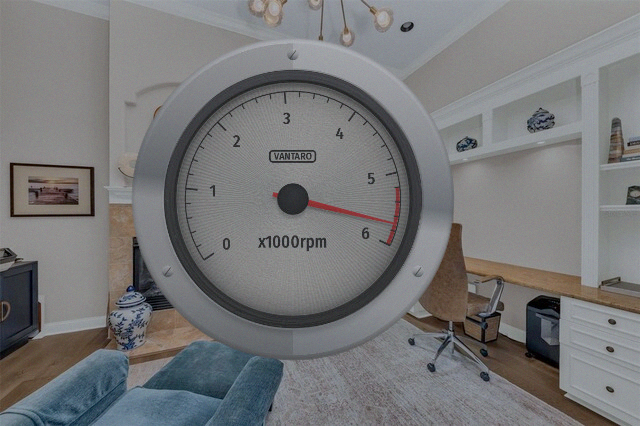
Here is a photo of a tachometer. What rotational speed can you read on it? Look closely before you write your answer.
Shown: 5700 rpm
